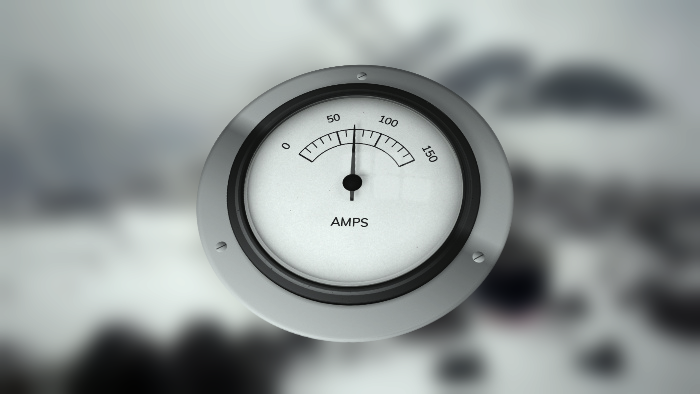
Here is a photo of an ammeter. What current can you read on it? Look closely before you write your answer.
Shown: 70 A
